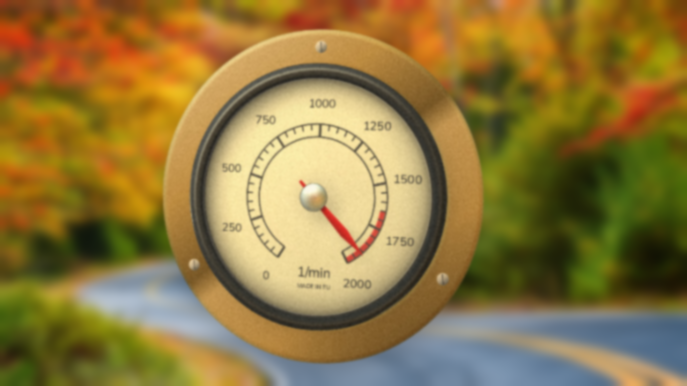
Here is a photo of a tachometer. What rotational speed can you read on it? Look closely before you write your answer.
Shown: 1900 rpm
